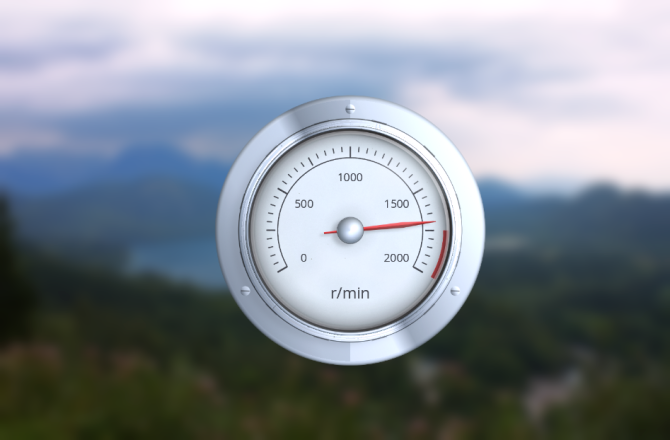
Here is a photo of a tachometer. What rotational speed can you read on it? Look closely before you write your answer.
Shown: 1700 rpm
